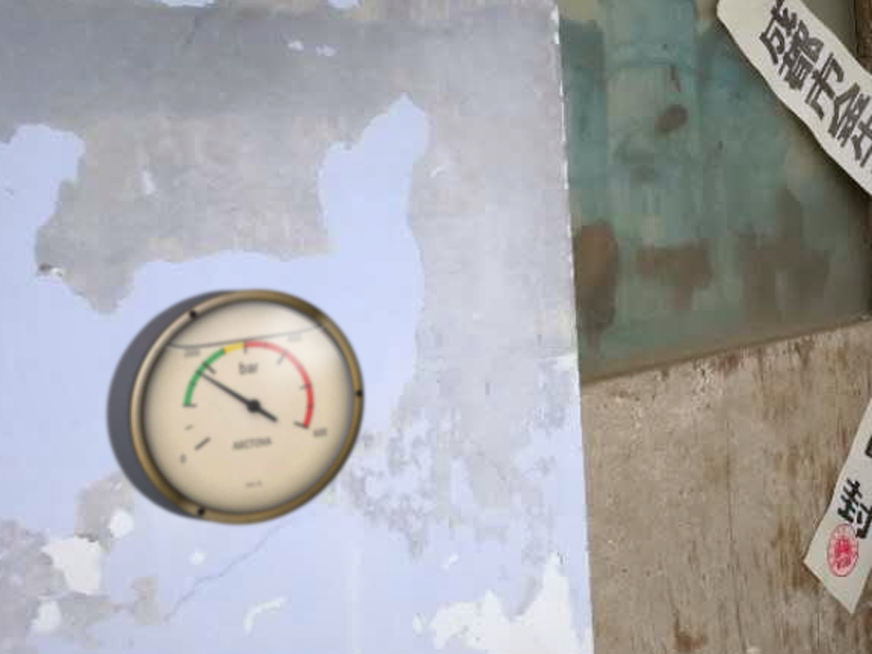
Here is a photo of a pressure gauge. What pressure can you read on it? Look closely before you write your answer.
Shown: 175 bar
